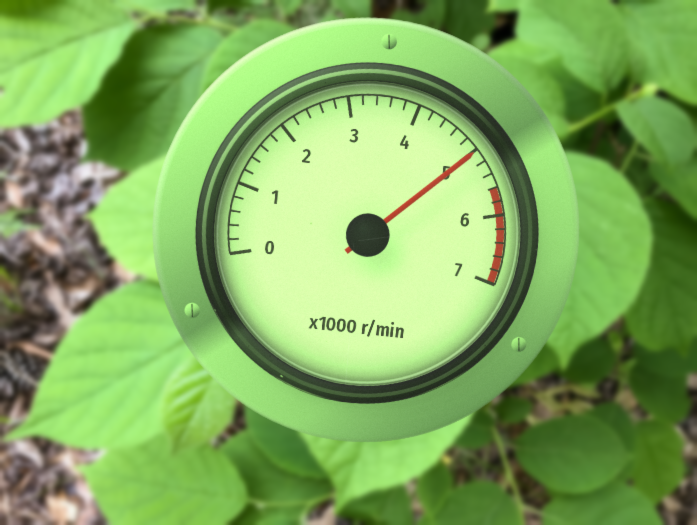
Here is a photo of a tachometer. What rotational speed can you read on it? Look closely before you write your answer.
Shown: 5000 rpm
